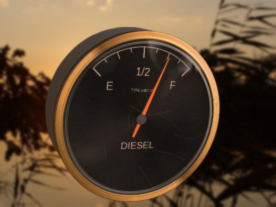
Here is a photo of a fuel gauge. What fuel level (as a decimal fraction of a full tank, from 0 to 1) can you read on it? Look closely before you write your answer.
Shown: 0.75
